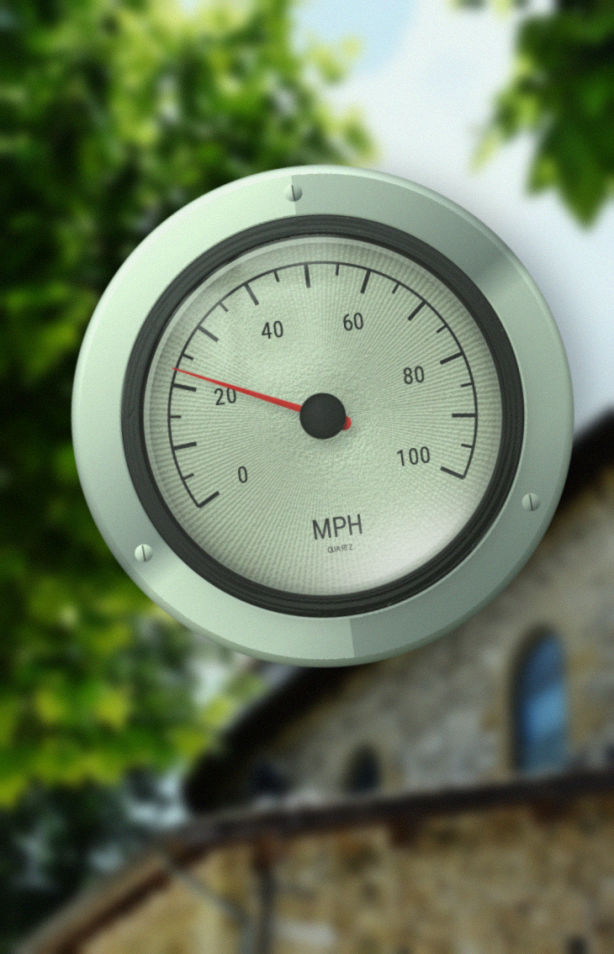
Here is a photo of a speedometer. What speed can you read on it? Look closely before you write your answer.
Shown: 22.5 mph
